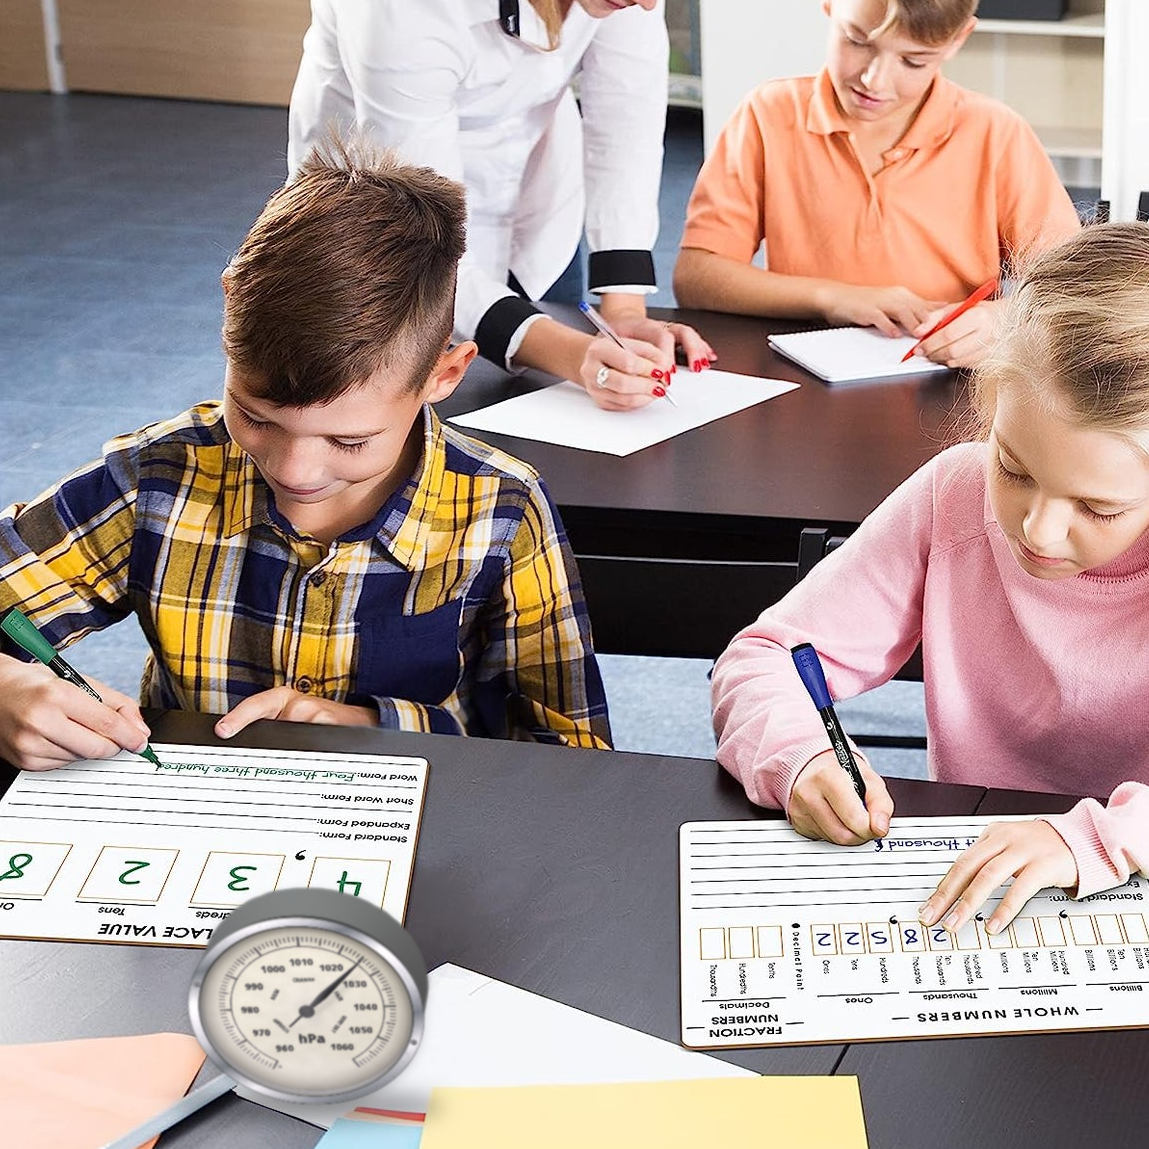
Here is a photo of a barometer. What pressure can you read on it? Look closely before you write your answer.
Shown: 1025 hPa
